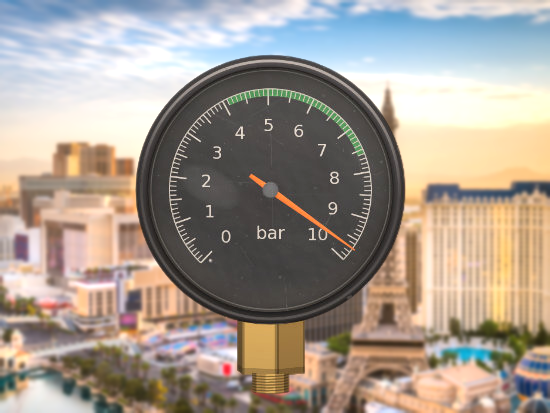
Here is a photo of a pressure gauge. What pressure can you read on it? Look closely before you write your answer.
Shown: 9.7 bar
